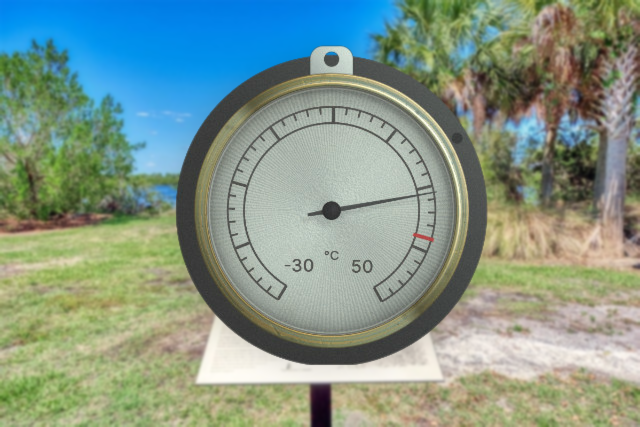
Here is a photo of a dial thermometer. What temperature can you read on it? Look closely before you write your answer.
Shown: 31 °C
